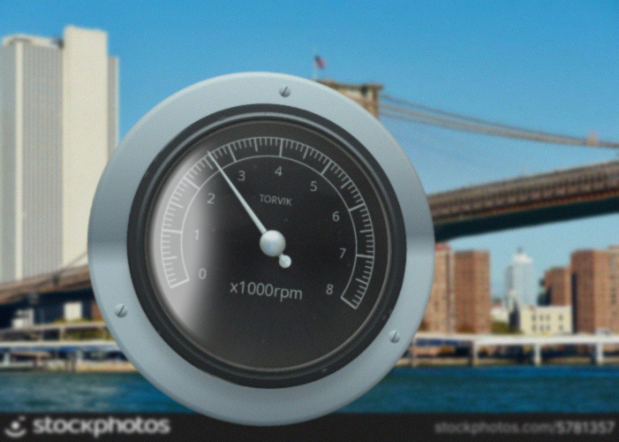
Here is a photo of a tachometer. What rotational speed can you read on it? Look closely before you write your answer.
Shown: 2600 rpm
